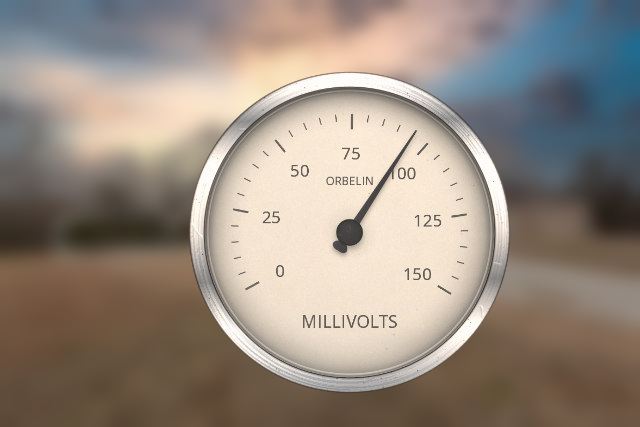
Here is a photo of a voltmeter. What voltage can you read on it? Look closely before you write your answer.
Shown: 95 mV
